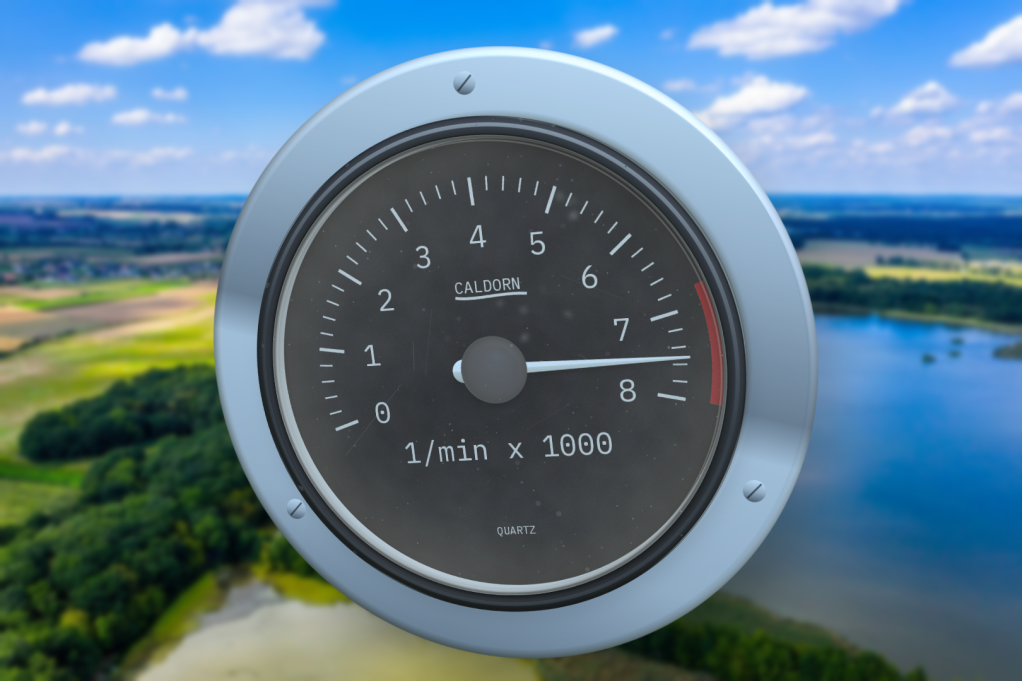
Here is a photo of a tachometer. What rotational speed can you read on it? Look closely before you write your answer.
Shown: 7500 rpm
